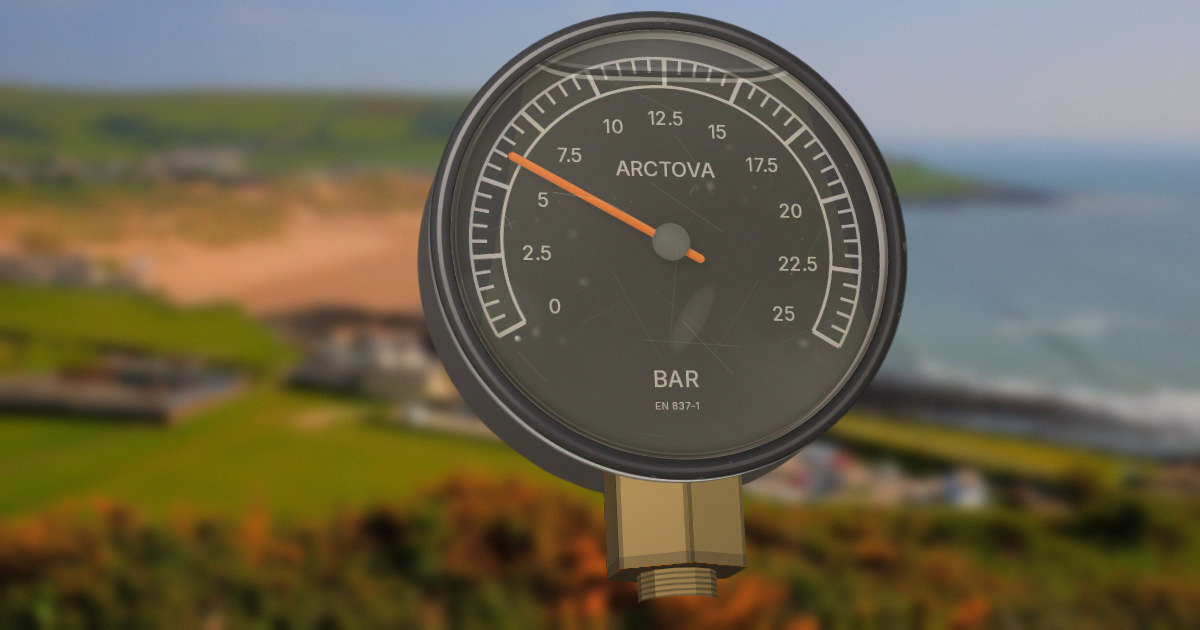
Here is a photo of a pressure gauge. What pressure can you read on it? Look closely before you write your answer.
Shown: 6 bar
